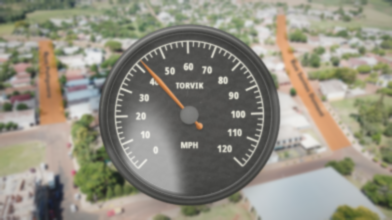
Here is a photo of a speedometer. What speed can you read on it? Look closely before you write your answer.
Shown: 42 mph
